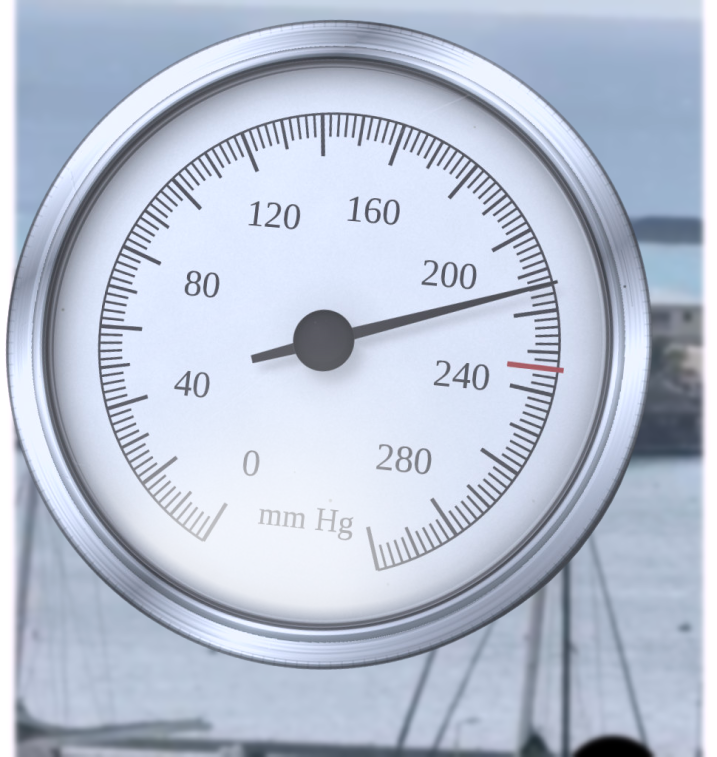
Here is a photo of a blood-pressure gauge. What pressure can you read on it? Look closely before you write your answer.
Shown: 214 mmHg
